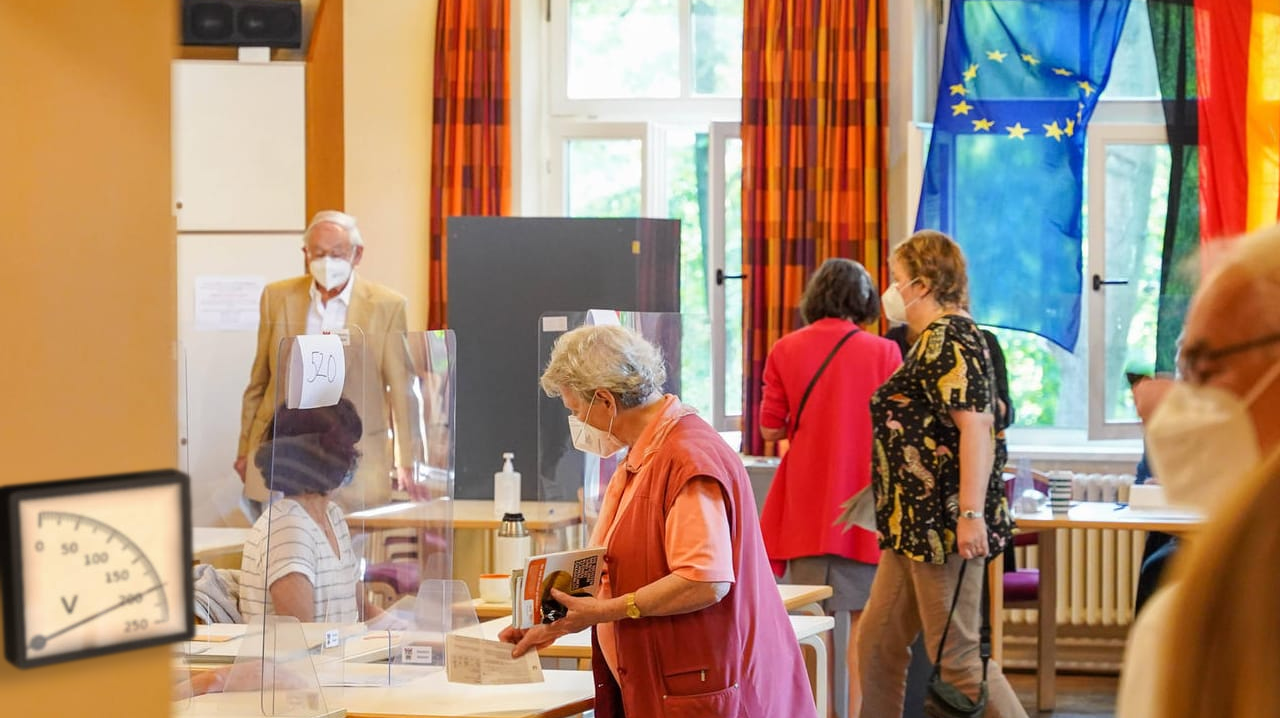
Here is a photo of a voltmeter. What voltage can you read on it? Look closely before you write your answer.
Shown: 200 V
